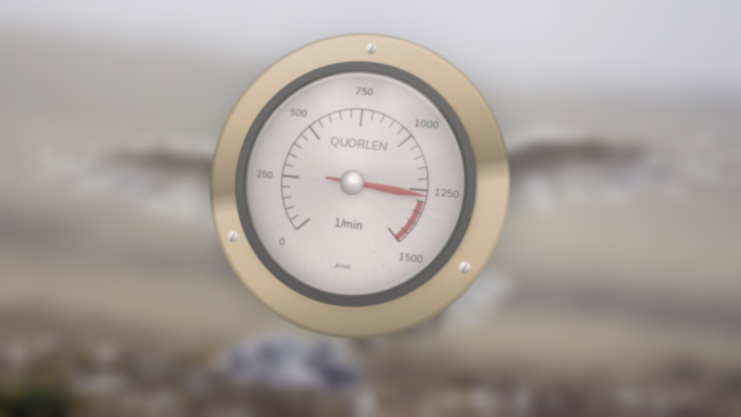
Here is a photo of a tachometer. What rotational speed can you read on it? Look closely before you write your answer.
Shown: 1275 rpm
